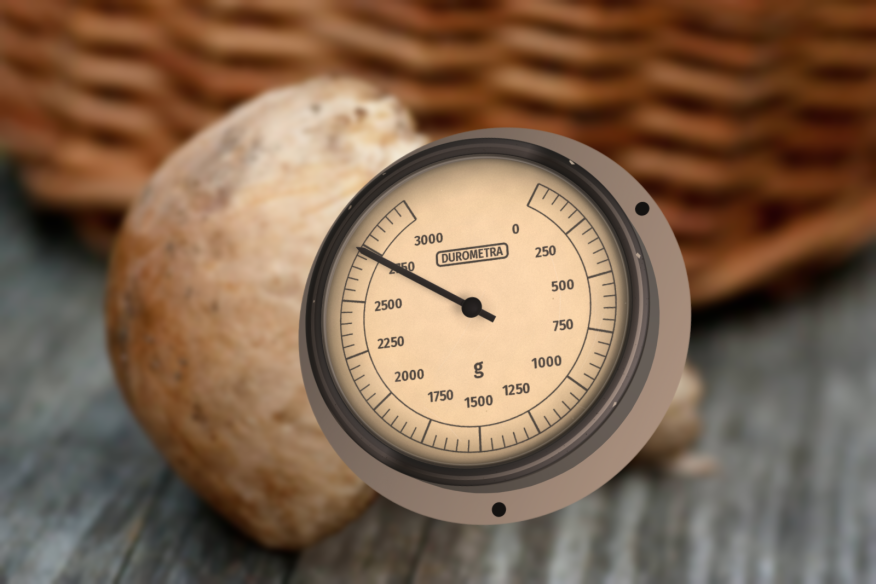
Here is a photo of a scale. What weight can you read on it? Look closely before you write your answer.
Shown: 2725 g
